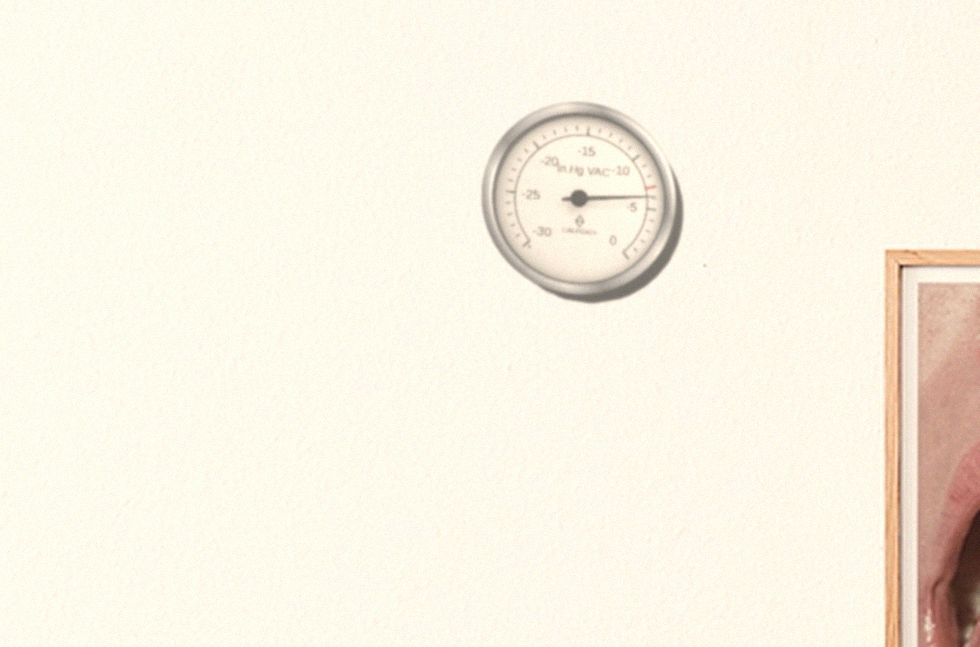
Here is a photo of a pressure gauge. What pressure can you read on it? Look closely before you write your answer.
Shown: -6 inHg
